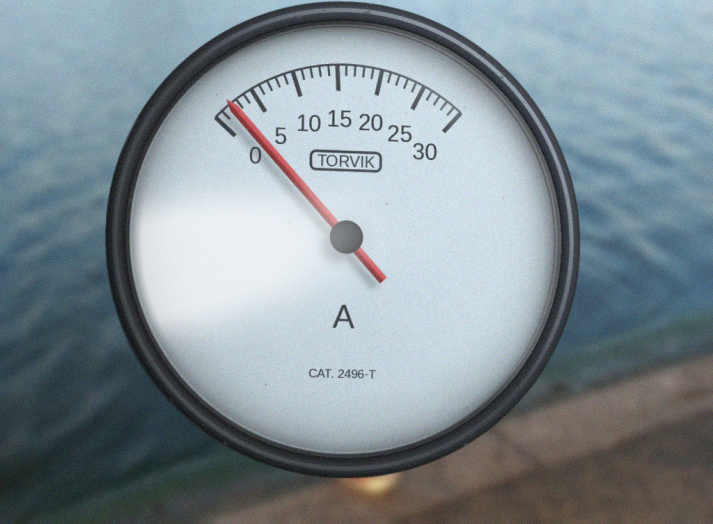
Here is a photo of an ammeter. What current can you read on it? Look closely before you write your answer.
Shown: 2 A
